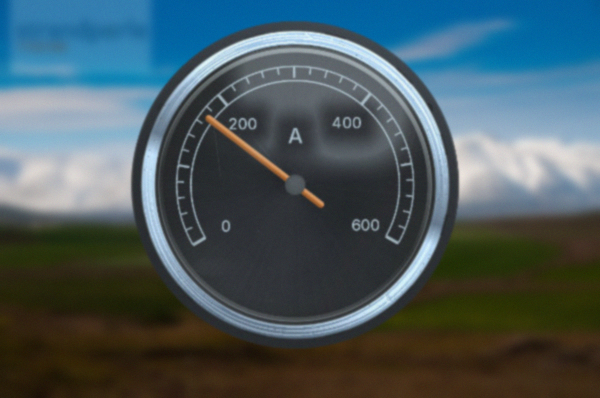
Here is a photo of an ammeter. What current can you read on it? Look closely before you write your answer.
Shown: 170 A
